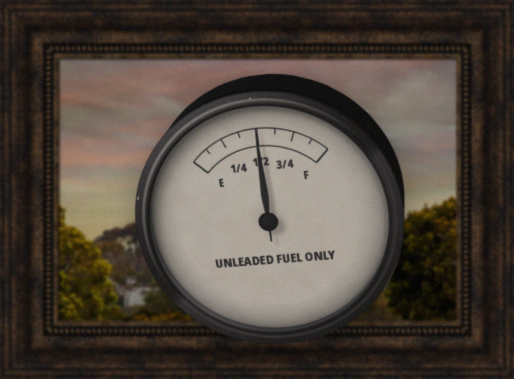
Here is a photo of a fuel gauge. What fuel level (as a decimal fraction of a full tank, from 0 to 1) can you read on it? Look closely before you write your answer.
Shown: 0.5
